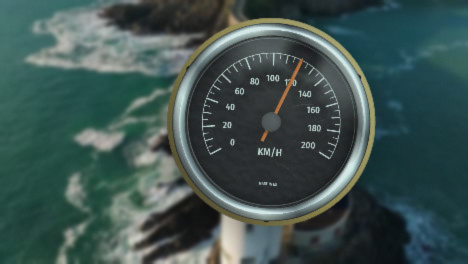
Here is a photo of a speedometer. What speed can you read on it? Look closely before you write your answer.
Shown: 120 km/h
